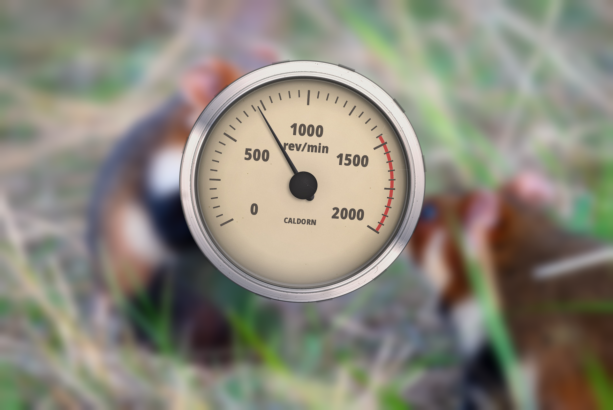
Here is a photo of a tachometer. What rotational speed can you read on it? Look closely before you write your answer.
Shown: 725 rpm
